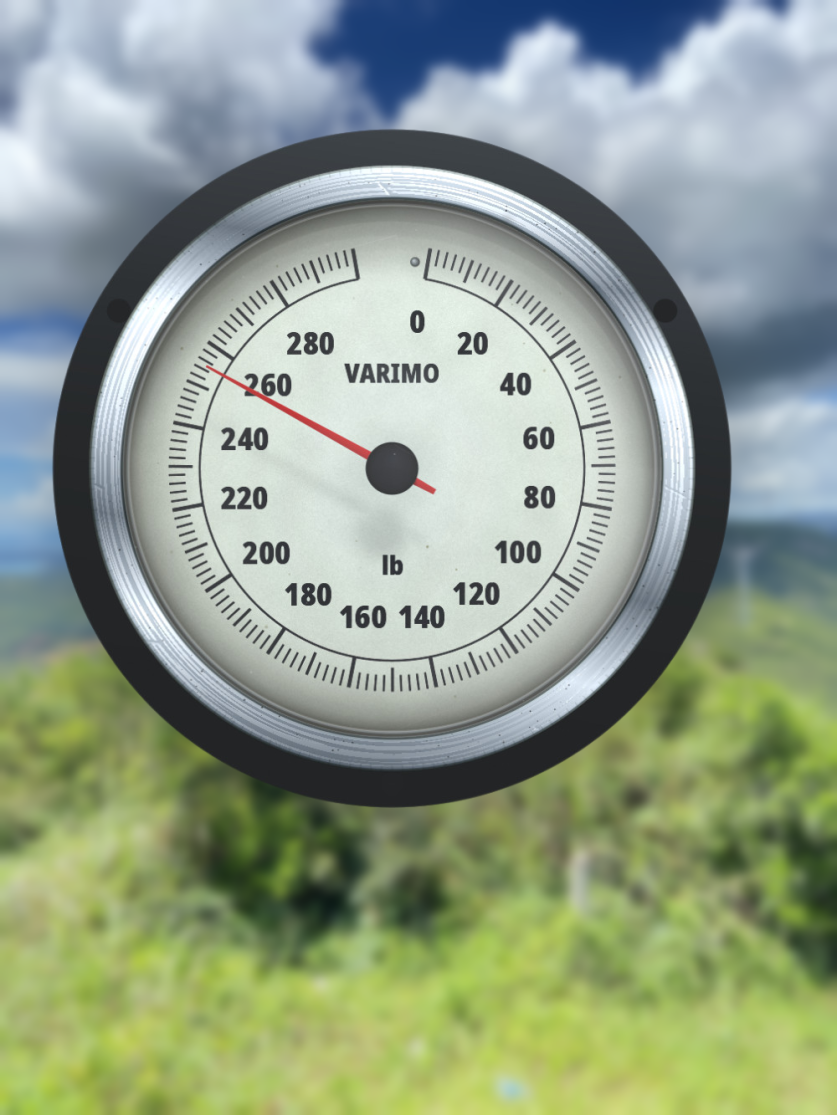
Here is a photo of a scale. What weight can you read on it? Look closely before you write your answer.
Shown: 255 lb
